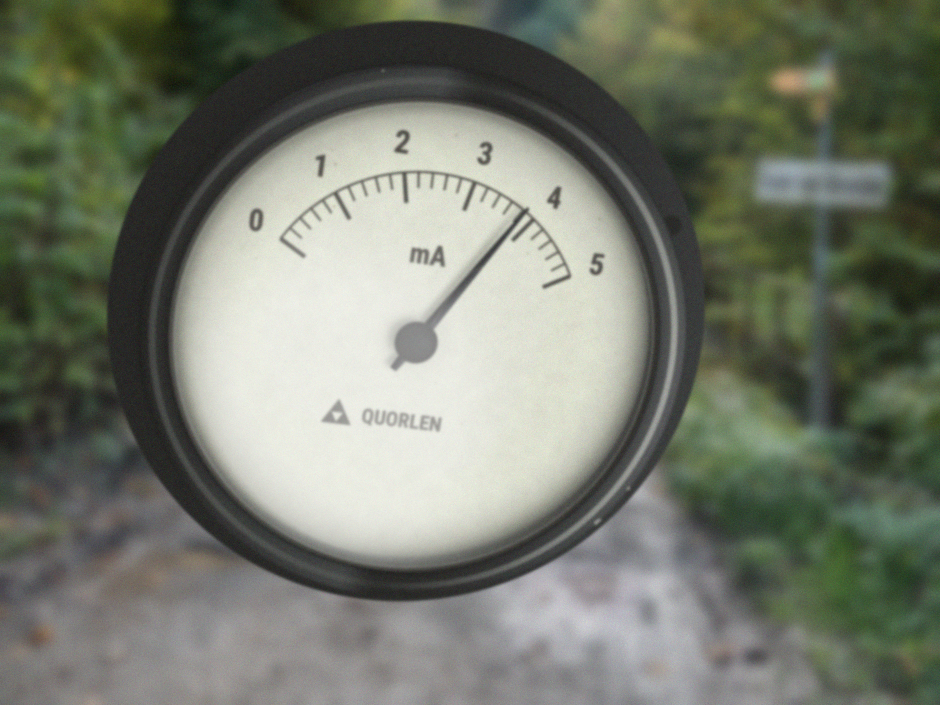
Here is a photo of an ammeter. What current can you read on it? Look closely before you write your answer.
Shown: 3.8 mA
